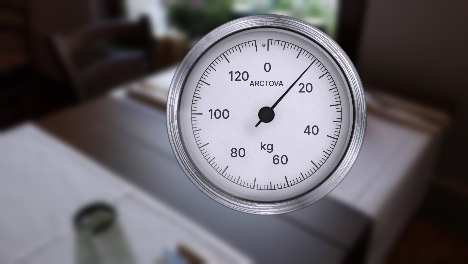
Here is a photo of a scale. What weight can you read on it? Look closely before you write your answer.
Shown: 15 kg
